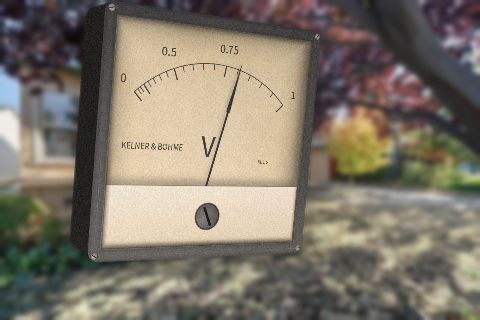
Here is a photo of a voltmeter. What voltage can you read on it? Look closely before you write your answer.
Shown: 0.8 V
